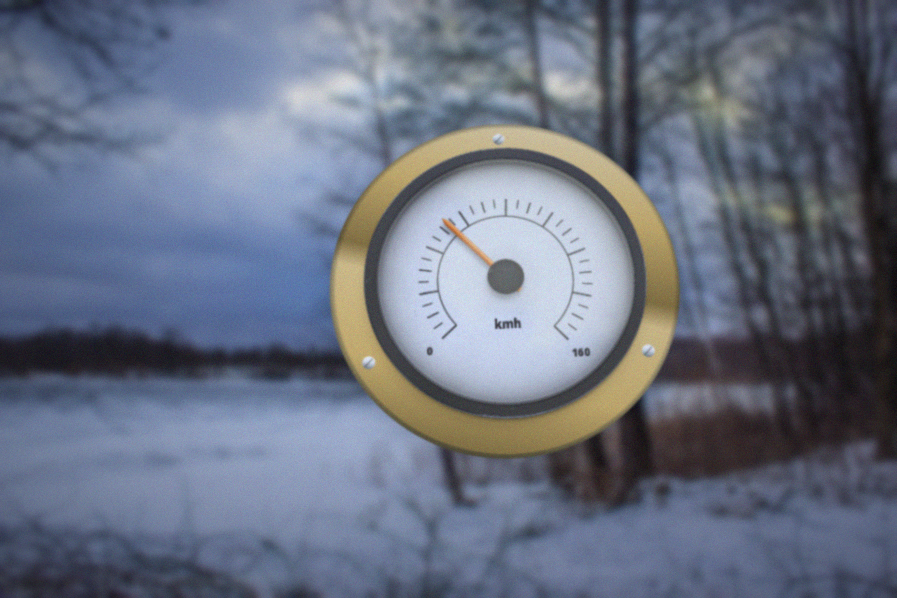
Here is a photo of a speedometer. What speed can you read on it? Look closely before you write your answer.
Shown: 52.5 km/h
